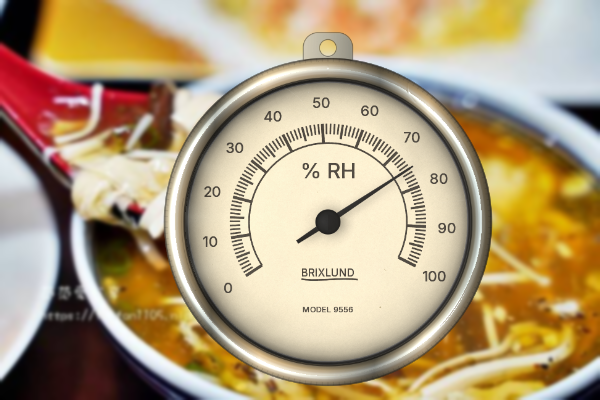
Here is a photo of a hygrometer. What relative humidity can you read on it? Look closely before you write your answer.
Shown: 75 %
